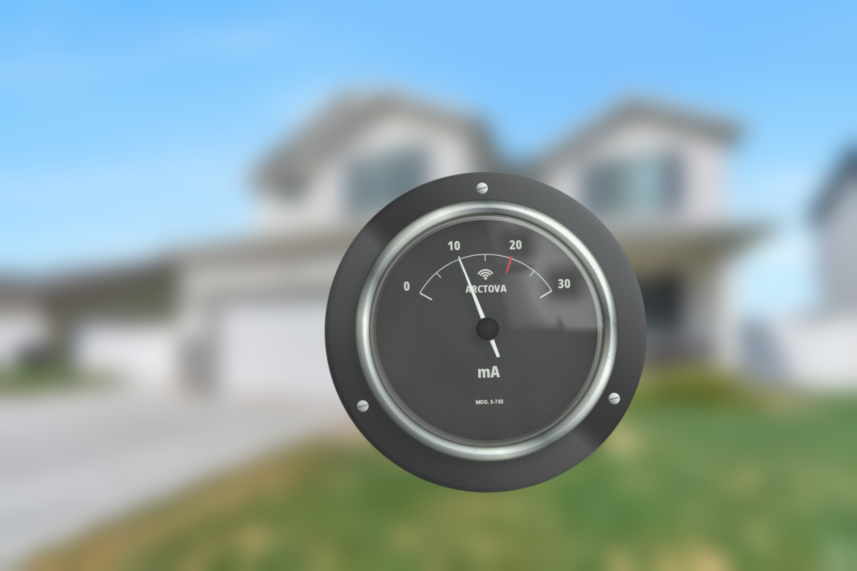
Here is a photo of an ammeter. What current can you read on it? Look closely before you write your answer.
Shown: 10 mA
